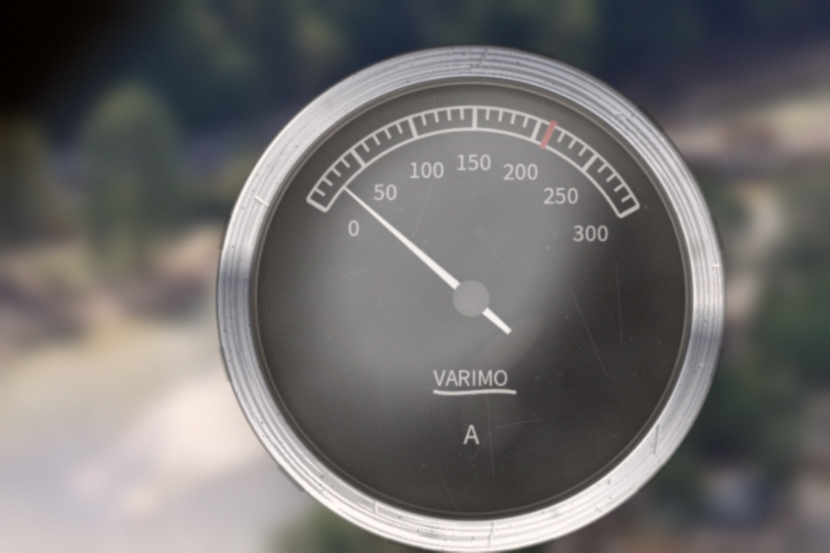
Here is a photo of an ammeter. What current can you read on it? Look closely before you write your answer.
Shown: 25 A
